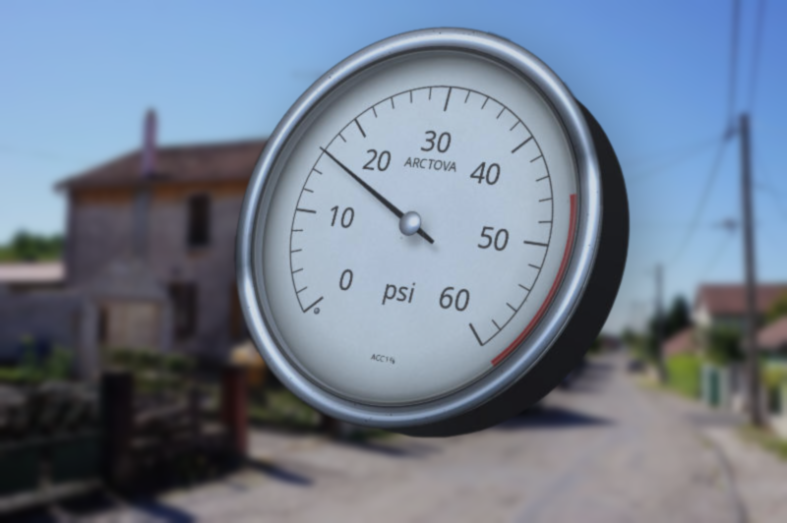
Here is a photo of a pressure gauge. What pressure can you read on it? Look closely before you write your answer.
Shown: 16 psi
